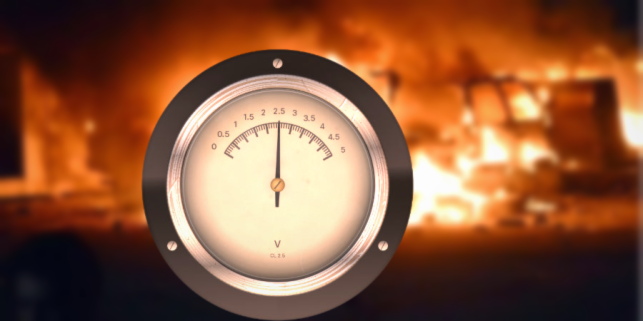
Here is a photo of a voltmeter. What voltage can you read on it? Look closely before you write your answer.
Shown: 2.5 V
